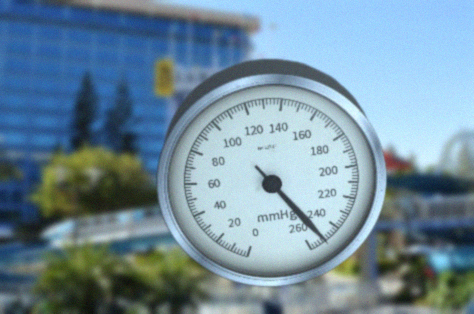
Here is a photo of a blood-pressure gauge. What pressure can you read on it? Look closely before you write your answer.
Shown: 250 mmHg
